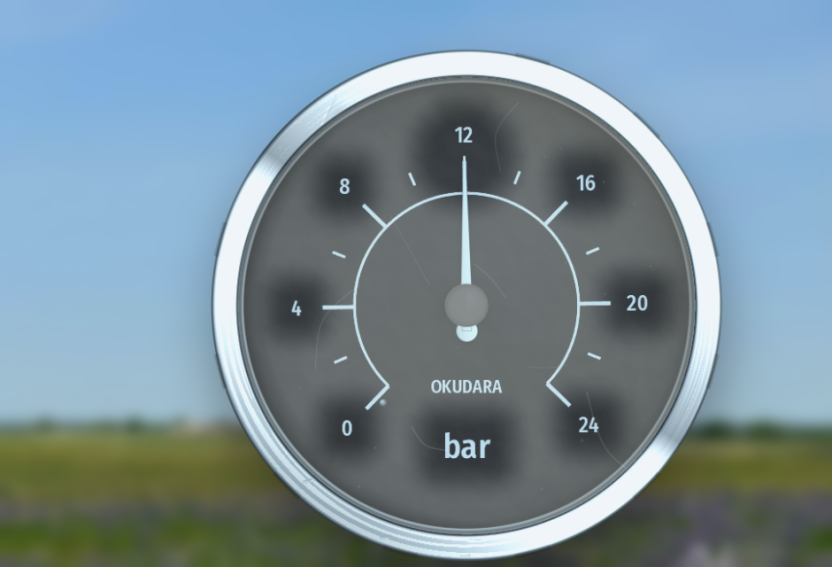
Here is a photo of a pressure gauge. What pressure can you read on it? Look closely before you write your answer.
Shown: 12 bar
